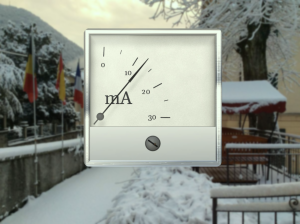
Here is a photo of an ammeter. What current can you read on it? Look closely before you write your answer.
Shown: 12.5 mA
